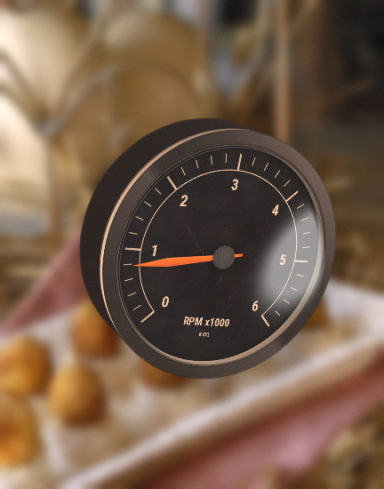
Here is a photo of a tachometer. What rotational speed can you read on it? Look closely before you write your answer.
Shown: 800 rpm
